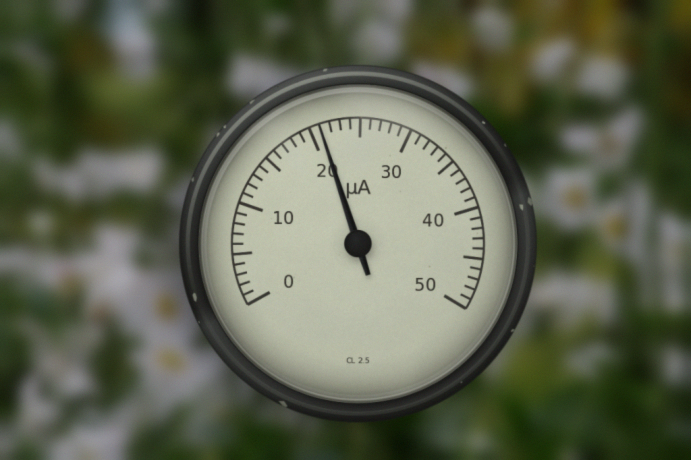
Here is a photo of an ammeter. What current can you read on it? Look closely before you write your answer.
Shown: 21 µA
